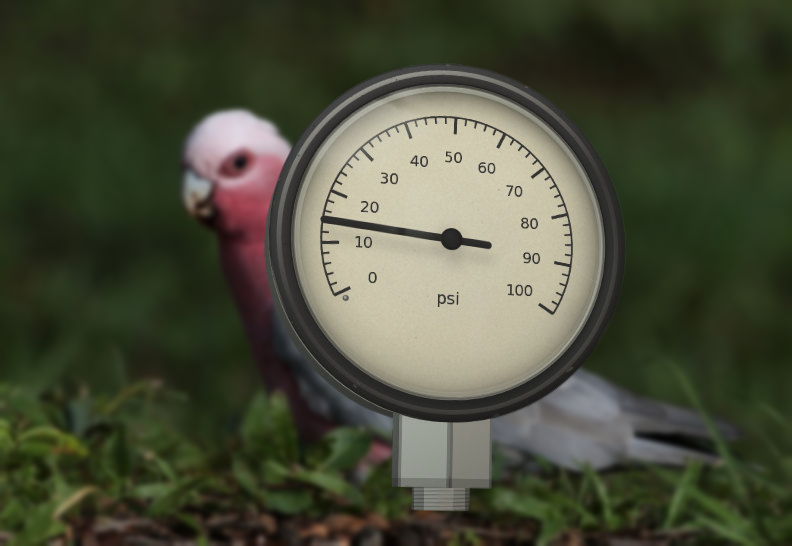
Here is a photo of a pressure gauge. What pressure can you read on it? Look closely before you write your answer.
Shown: 14 psi
